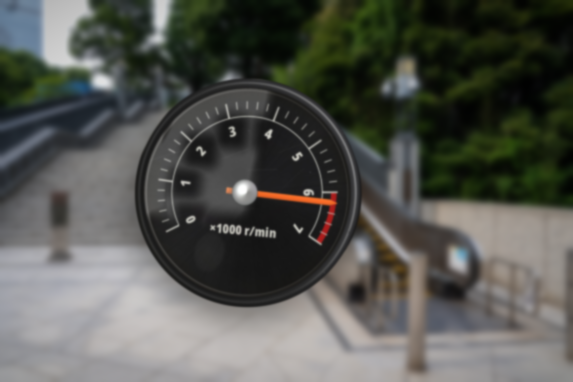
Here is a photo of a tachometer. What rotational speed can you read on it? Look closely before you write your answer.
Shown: 6200 rpm
